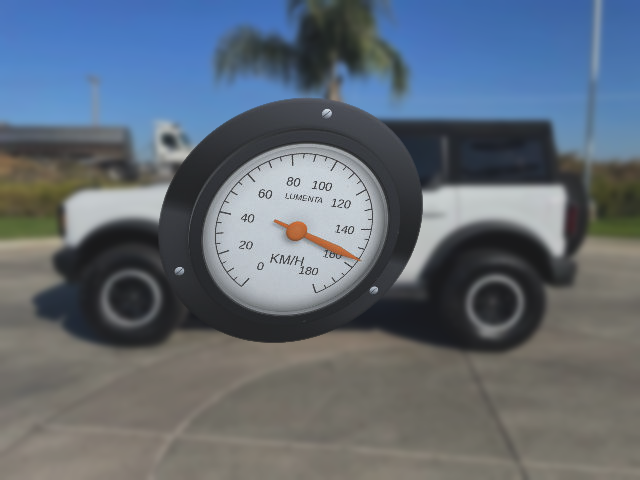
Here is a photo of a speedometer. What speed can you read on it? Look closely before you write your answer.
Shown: 155 km/h
